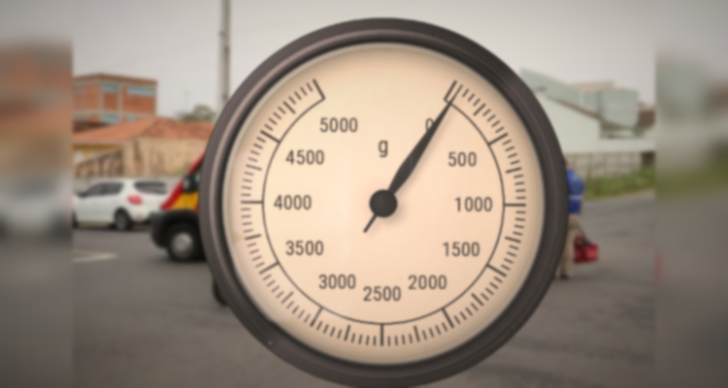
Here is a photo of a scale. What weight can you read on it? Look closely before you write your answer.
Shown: 50 g
